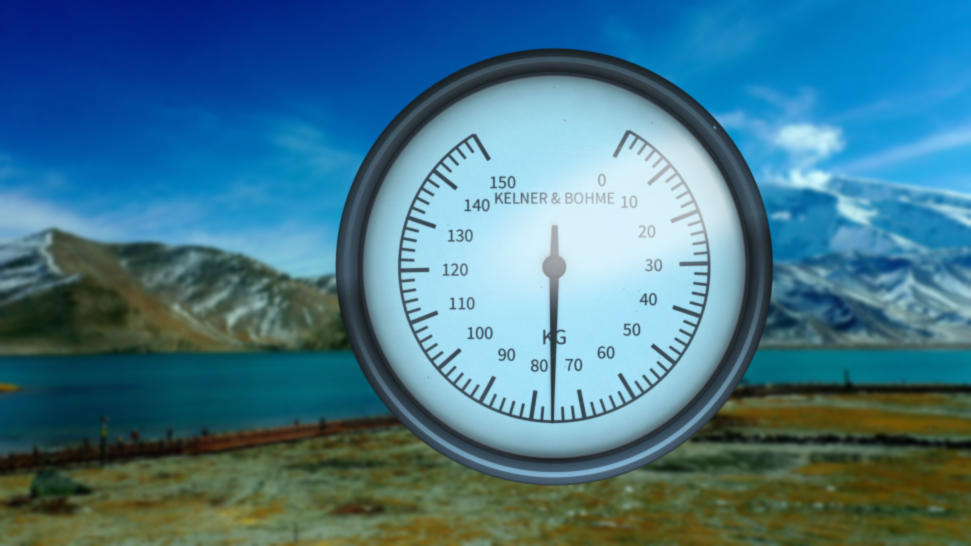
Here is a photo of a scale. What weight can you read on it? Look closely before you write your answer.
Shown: 76 kg
